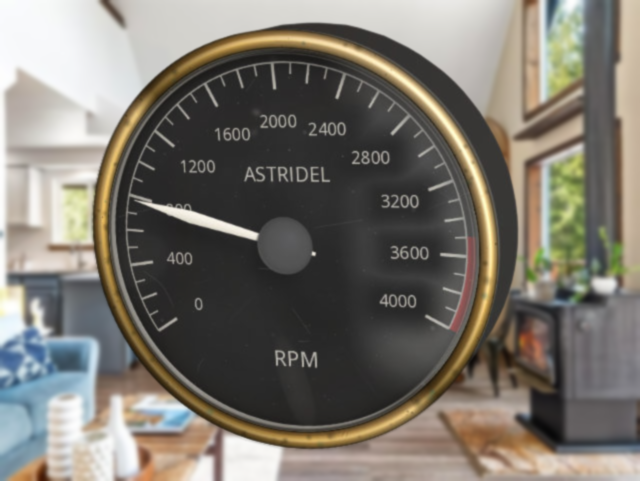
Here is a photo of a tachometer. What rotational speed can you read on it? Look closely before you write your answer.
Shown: 800 rpm
